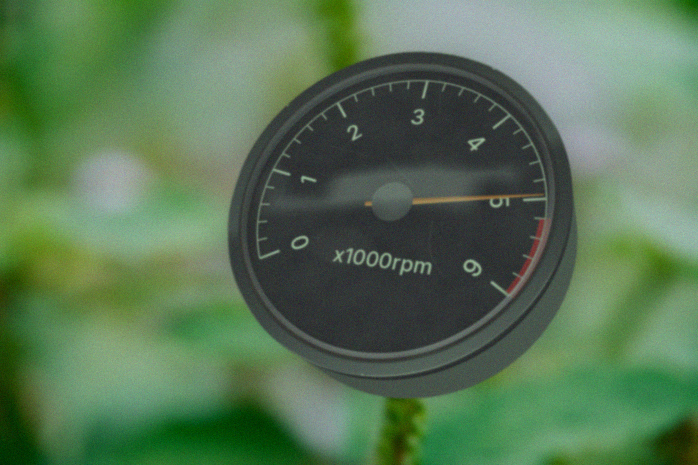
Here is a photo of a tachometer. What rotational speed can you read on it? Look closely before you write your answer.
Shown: 5000 rpm
